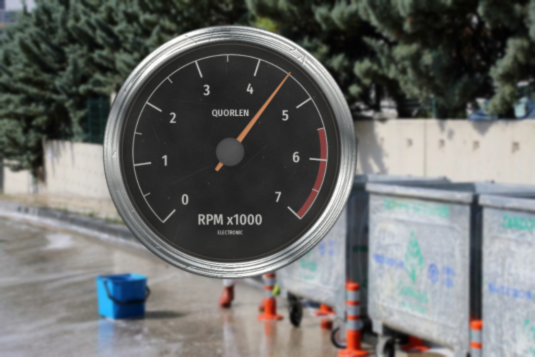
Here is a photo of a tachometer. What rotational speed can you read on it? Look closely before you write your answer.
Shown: 4500 rpm
